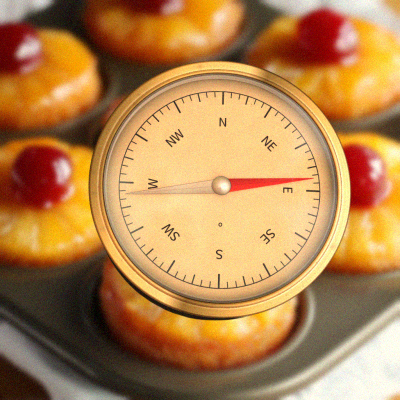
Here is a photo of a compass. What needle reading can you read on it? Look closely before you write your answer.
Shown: 82.5 °
